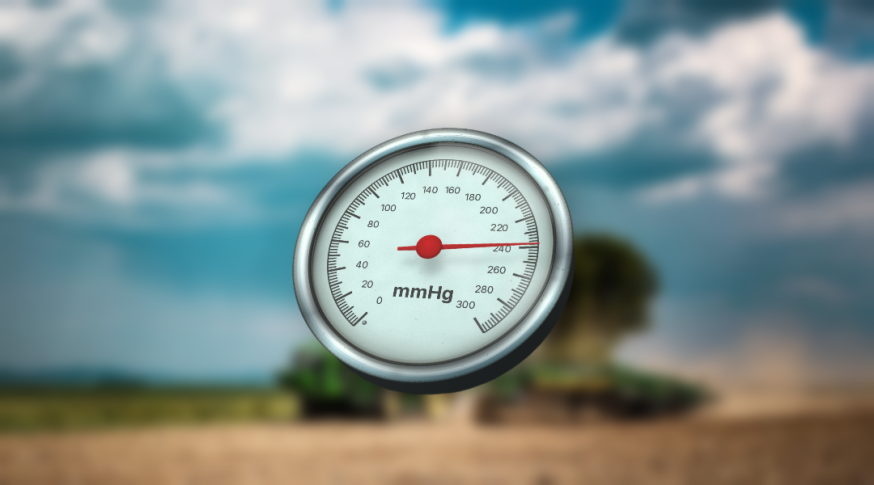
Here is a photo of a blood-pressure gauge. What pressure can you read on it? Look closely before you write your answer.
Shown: 240 mmHg
